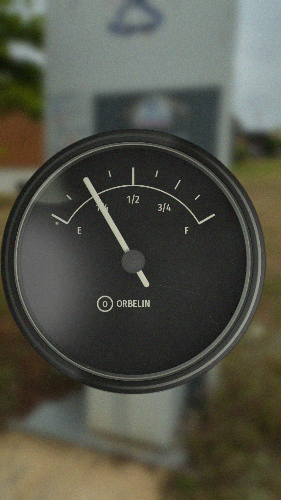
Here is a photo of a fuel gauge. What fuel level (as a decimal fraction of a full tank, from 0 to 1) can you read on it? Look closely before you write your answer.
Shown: 0.25
